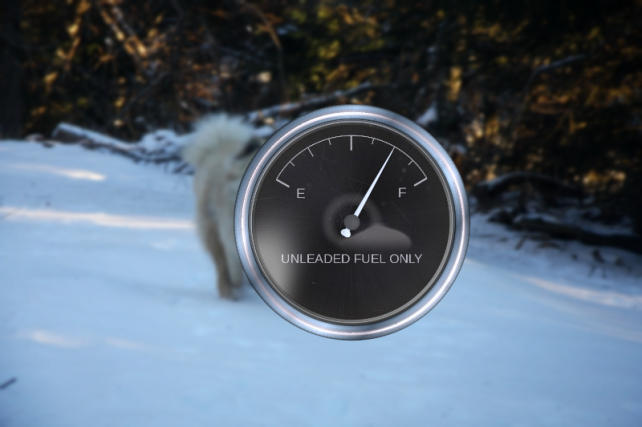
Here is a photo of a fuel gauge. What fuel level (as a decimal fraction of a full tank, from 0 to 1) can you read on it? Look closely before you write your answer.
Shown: 0.75
